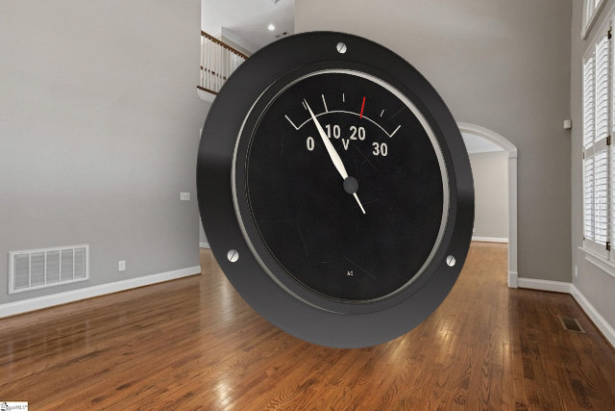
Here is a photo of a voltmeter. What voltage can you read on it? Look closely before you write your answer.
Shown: 5 V
